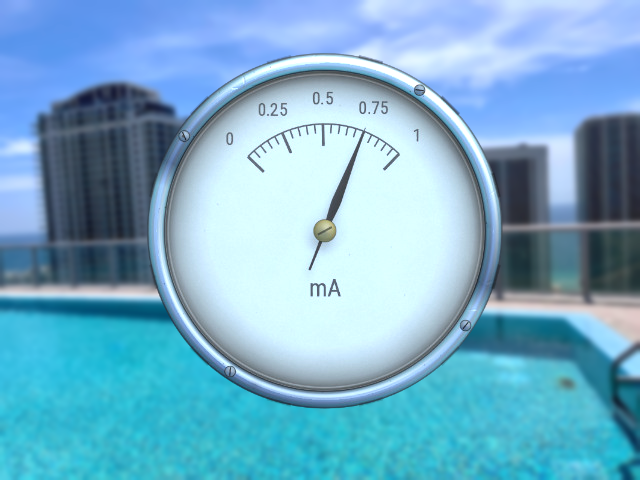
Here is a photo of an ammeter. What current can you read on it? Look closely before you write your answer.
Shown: 0.75 mA
